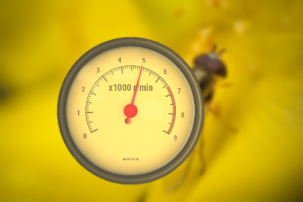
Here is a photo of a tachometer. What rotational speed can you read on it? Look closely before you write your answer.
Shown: 5000 rpm
